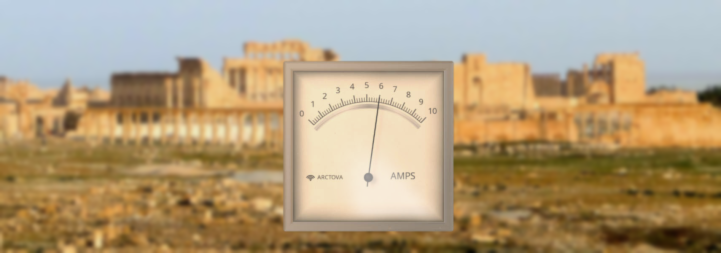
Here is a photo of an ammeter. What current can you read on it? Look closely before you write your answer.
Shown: 6 A
